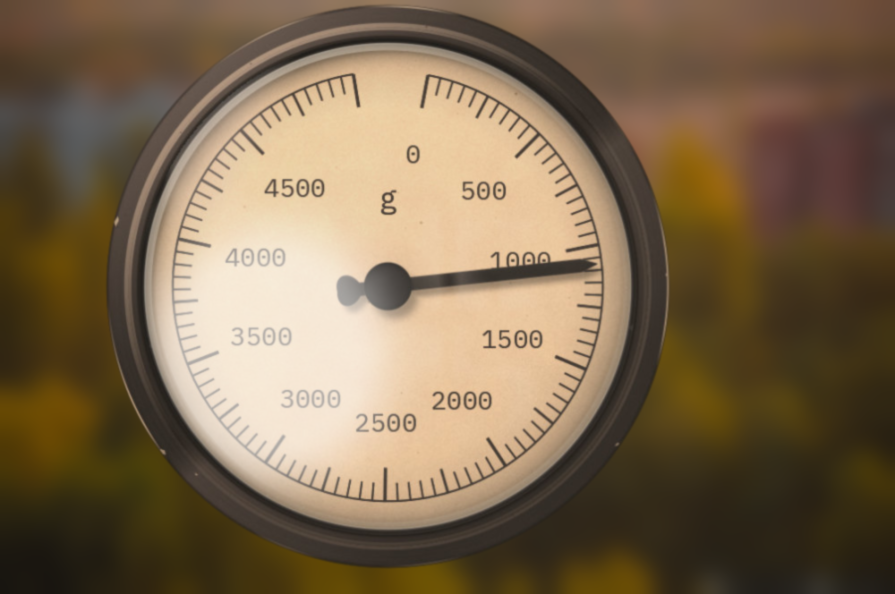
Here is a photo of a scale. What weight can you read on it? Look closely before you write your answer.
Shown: 1075 g
